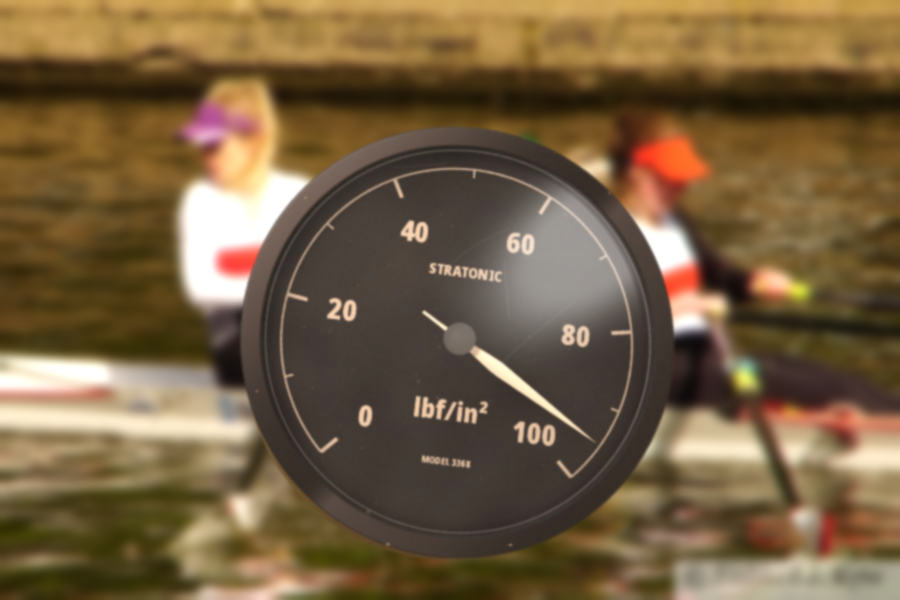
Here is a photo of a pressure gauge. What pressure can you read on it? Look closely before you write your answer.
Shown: 95 psi
